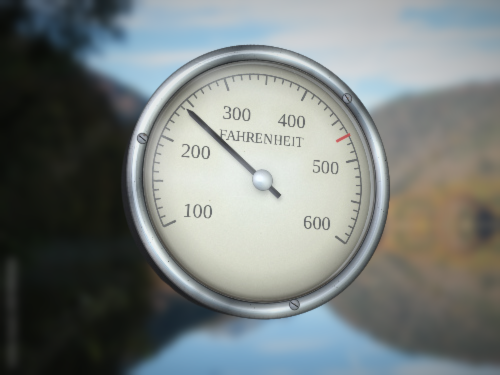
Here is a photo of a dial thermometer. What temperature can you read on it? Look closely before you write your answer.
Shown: 240 °F
